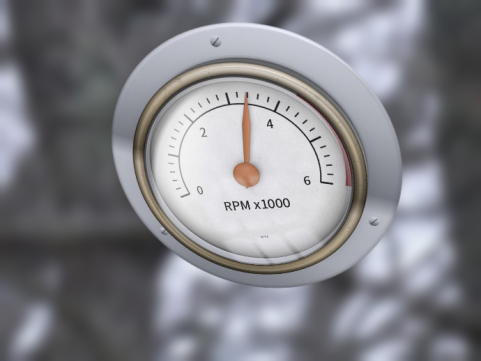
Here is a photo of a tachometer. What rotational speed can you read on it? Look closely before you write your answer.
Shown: 3400 rpm
